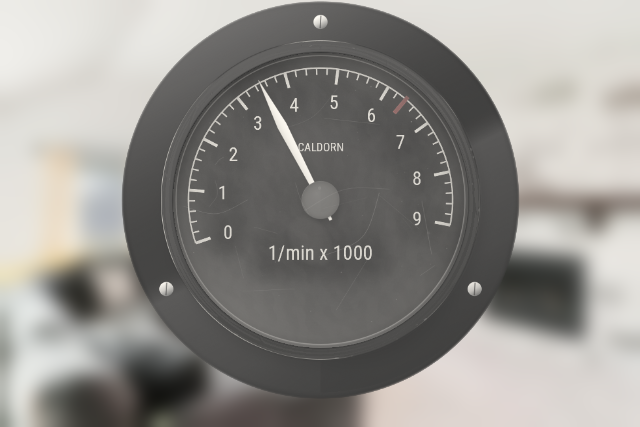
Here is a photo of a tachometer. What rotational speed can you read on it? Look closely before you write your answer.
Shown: 3500 rpm
